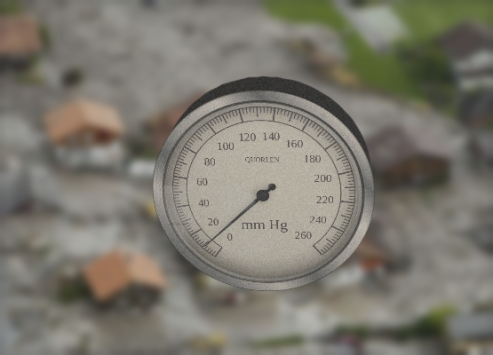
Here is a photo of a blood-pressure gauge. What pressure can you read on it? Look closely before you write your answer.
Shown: 10 mmHg
